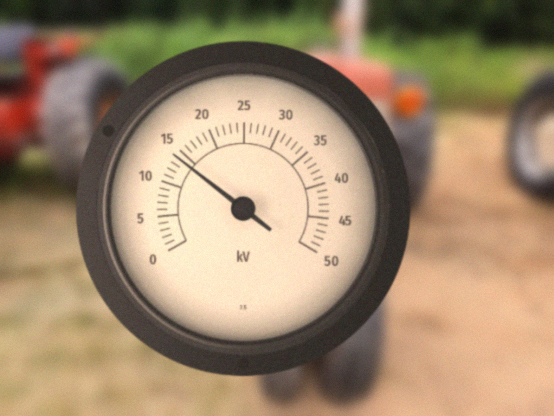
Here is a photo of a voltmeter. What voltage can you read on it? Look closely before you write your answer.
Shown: 14 kV
